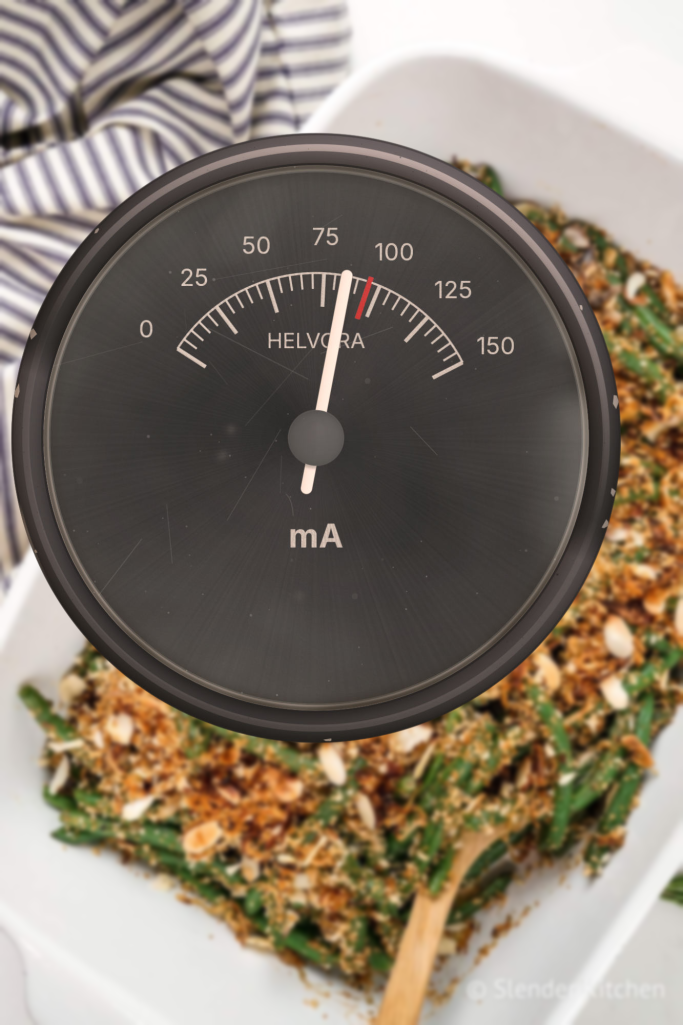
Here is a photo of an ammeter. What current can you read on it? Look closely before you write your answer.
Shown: 85 mA
